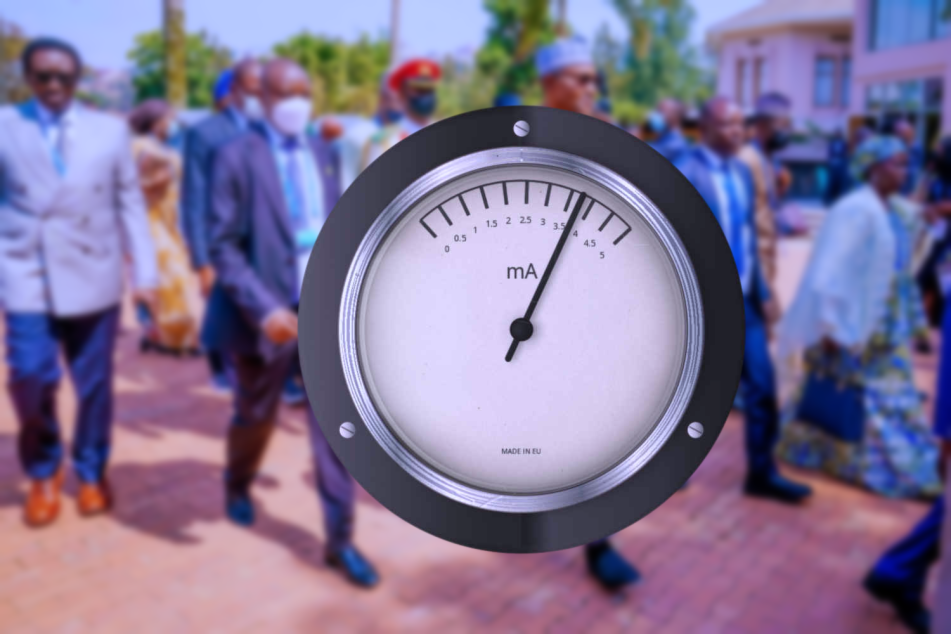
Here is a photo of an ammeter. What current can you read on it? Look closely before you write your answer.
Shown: 3.75 mA
